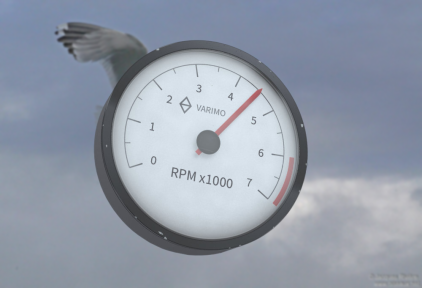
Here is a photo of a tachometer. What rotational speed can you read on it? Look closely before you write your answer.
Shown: 4500 rpm
